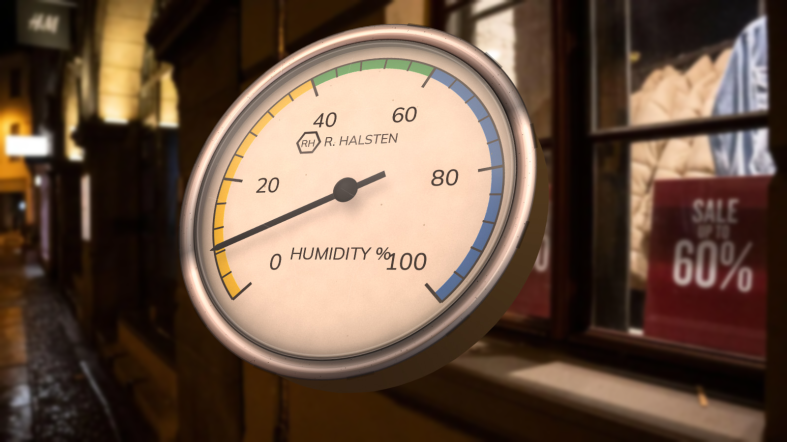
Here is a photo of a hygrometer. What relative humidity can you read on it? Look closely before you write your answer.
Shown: 8 %
